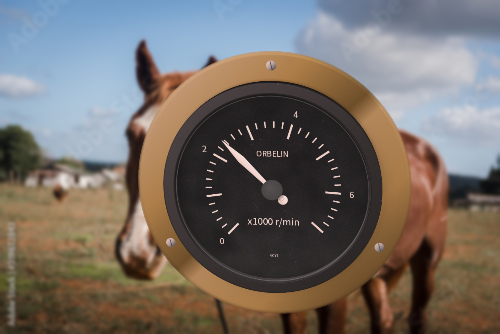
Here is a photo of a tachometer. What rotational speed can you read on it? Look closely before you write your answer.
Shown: 2400 rpm
